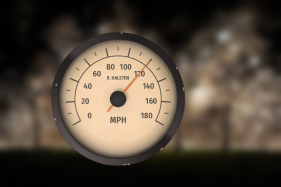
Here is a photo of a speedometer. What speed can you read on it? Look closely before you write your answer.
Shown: 120 mph
